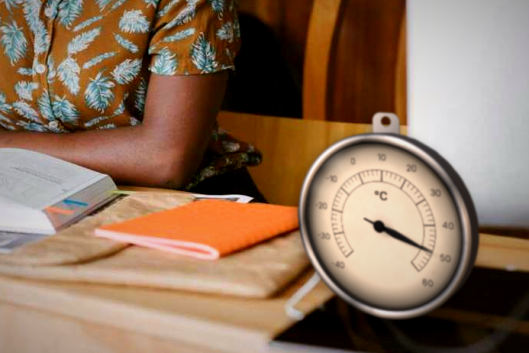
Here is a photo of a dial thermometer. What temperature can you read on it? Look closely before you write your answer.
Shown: 50 °C
